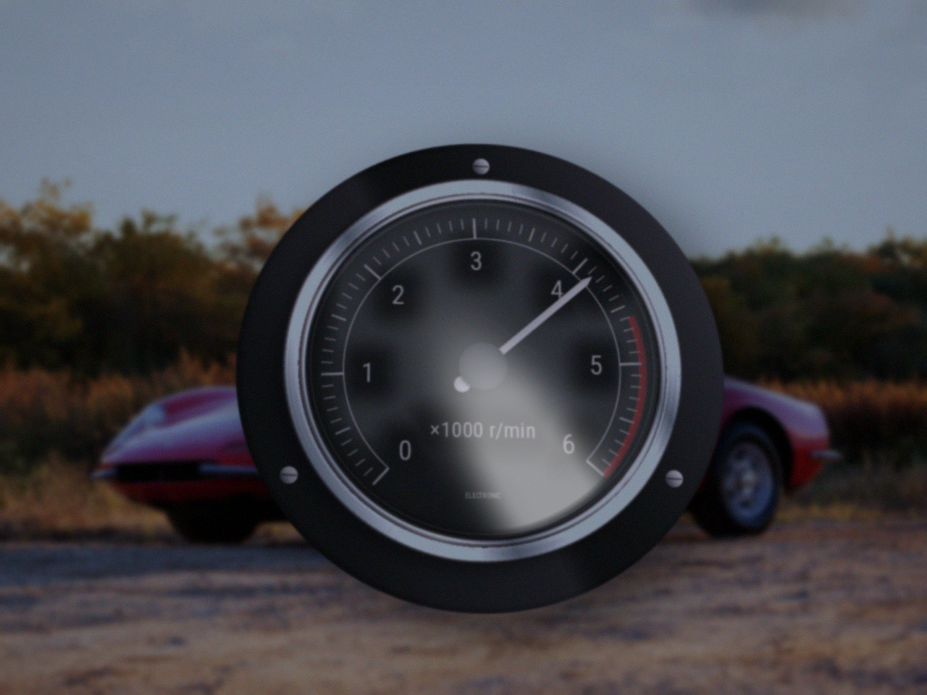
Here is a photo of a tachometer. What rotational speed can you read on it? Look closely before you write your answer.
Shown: 4150 rpm
